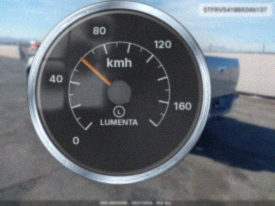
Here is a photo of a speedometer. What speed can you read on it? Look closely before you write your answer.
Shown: 60 km/h
